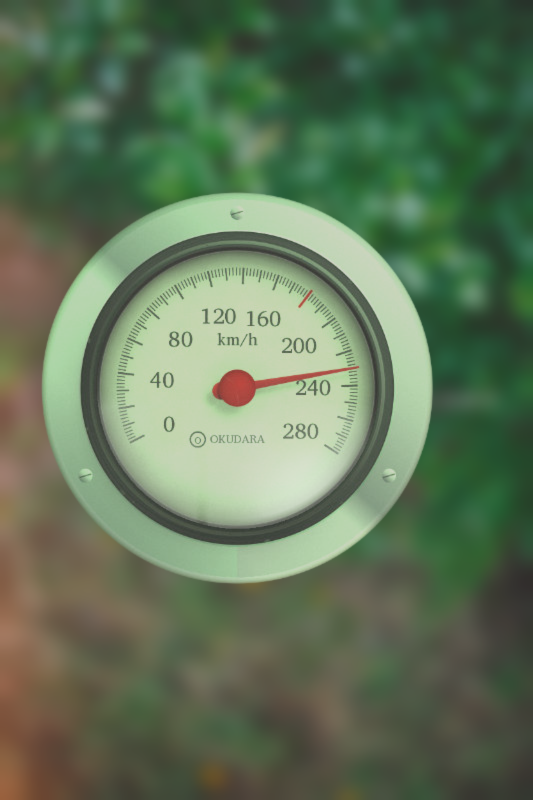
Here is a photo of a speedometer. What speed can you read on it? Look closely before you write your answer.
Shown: 230 km/h
